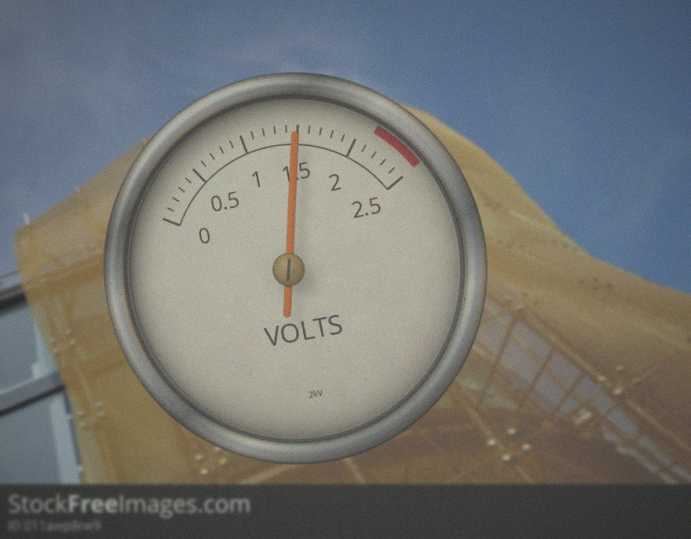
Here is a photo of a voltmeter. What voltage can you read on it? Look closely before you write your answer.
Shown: 1.5 V
